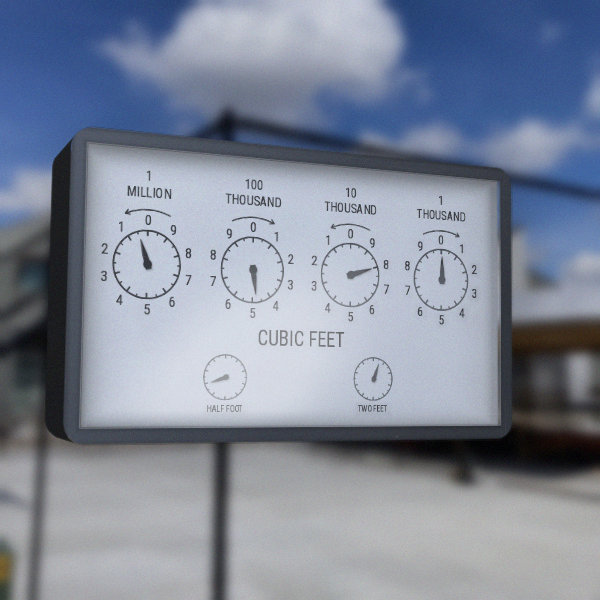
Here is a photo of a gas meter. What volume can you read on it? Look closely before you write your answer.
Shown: 48000 ft³
